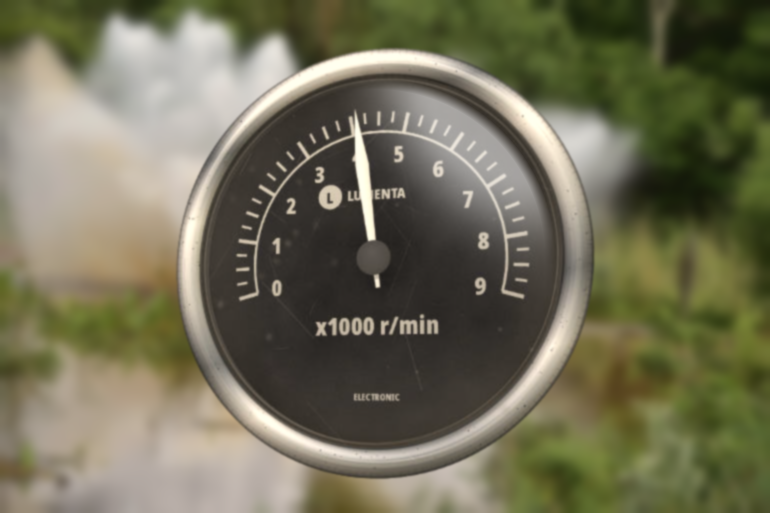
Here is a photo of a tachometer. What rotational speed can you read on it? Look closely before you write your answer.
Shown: 4125 rpm
